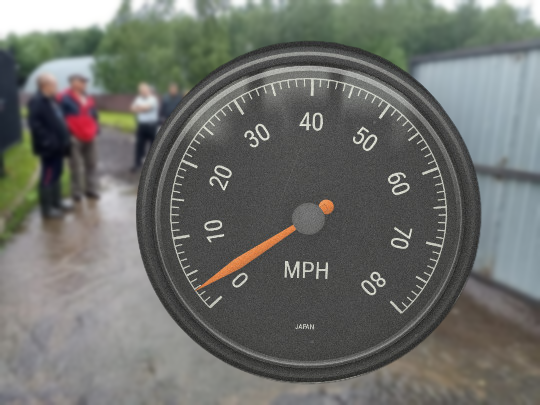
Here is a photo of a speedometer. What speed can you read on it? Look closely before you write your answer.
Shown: 3 mph
